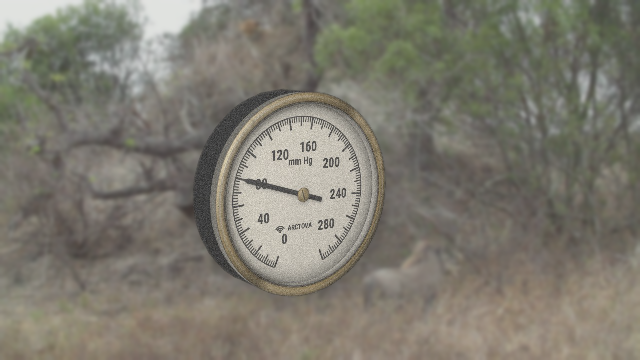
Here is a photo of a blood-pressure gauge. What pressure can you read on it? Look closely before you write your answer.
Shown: 80 mmHg
